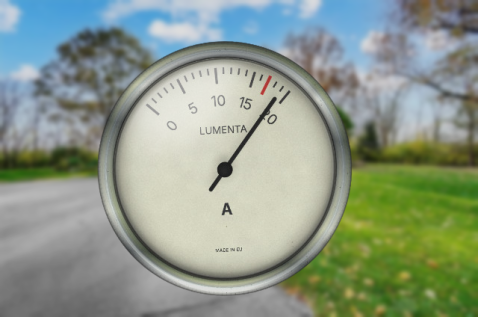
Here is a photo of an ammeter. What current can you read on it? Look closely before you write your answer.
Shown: 19 A
